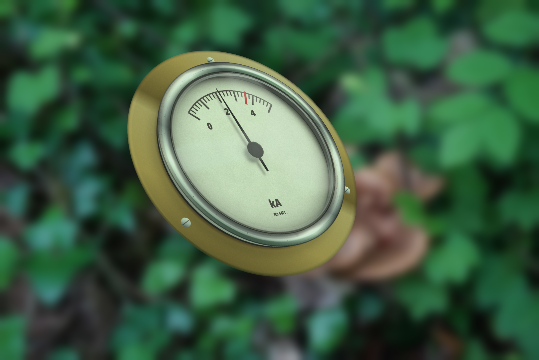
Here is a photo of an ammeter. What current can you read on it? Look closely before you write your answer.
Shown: 2 kA
